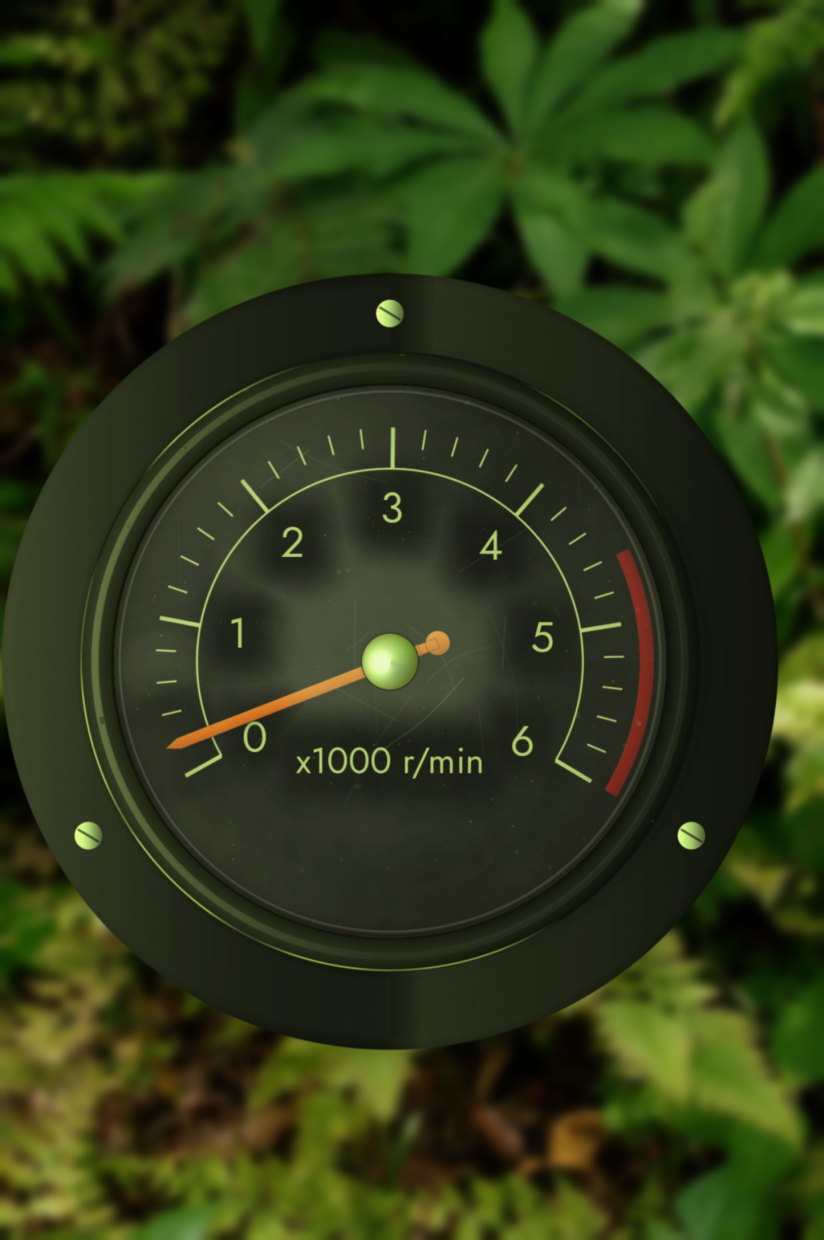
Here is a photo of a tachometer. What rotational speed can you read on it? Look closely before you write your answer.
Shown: 200 rpm
